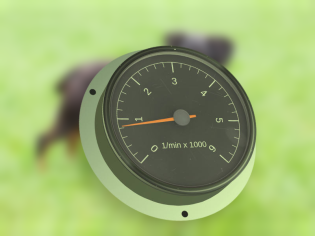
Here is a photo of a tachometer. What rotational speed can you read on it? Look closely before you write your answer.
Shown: 800 rpm
